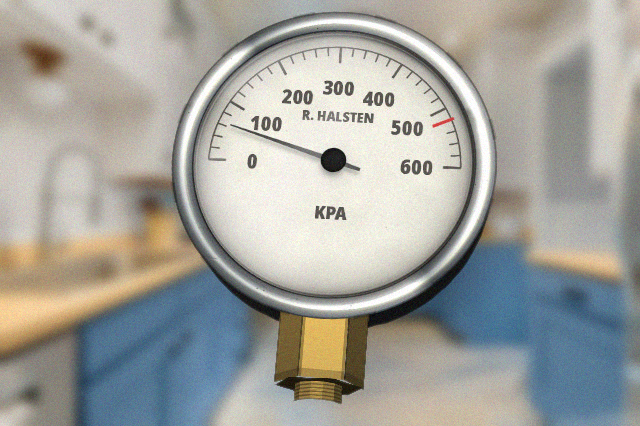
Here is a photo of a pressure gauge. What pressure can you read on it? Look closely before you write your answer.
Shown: 60 kPa
